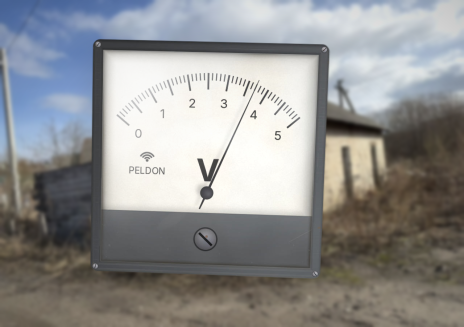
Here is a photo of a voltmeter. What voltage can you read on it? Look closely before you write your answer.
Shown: 3.7 V
